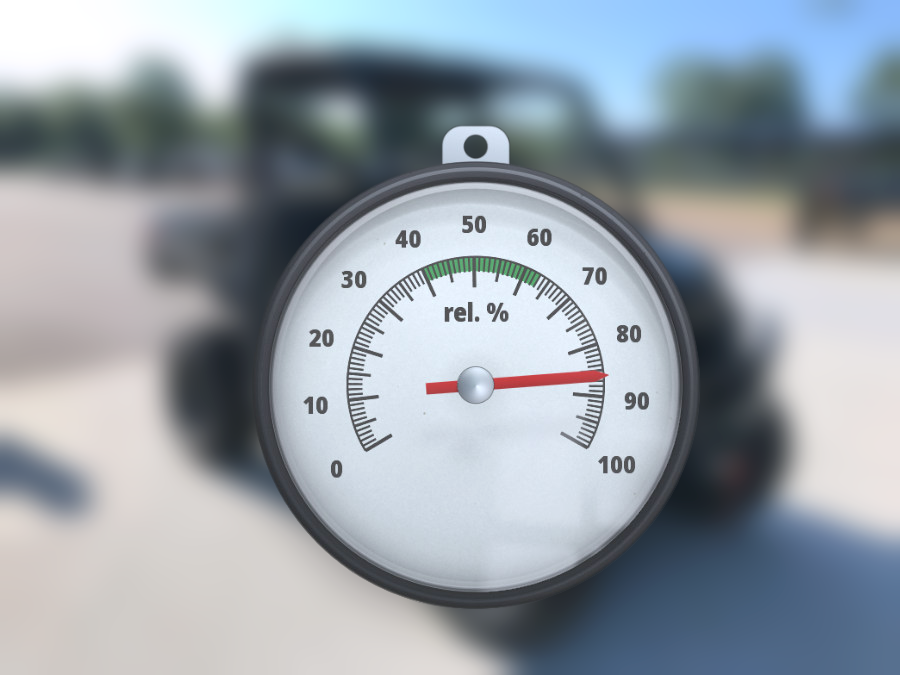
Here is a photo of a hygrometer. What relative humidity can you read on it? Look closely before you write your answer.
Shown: 86 %
